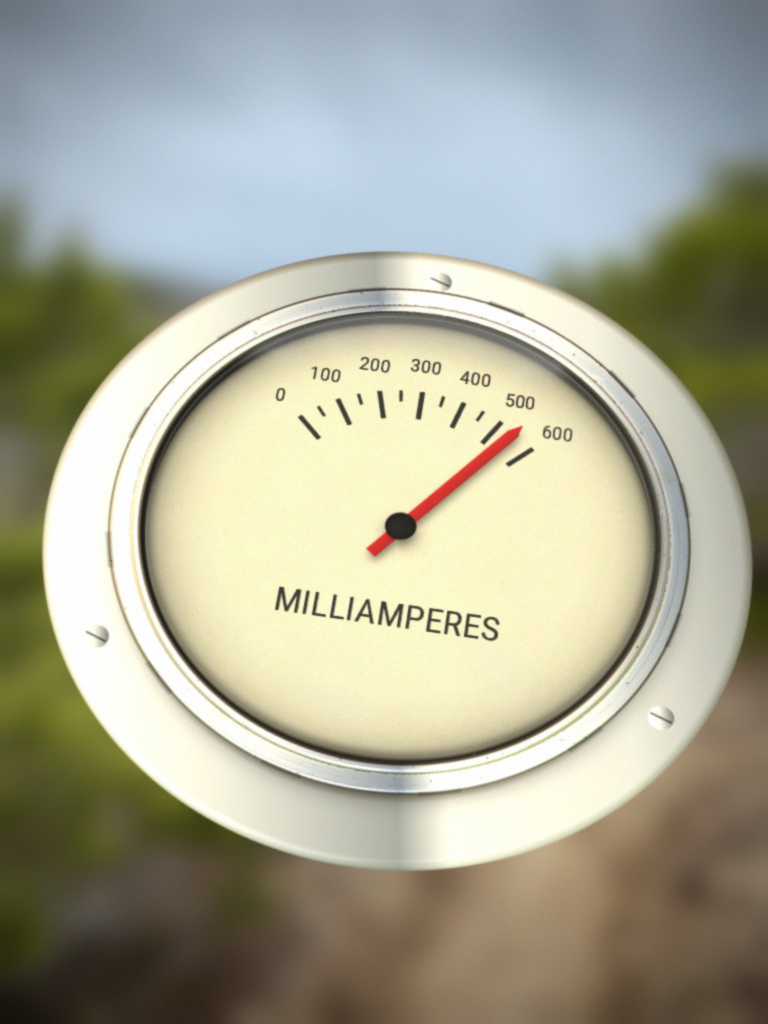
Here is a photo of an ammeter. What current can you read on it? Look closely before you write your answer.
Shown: 550 mA
